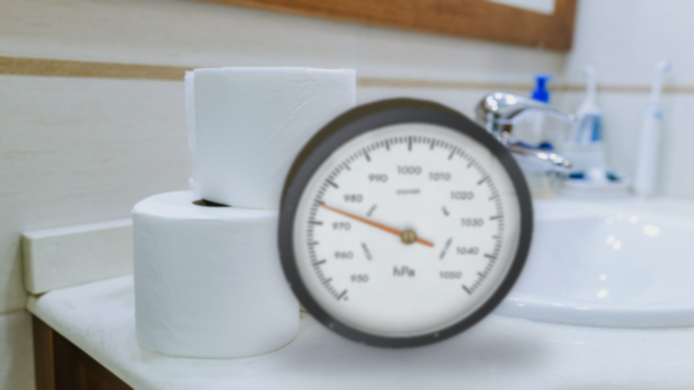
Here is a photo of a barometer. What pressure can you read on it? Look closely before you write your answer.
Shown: 975 hPa
